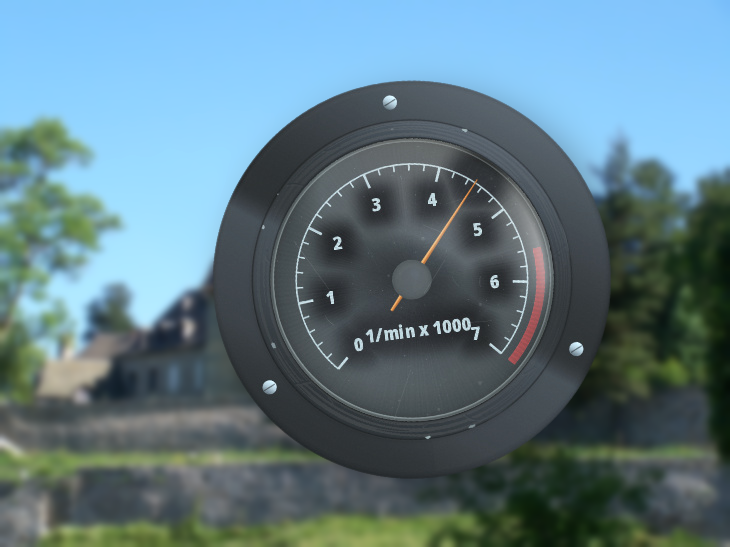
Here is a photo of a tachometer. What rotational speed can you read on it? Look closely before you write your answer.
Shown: 4500 rpm
